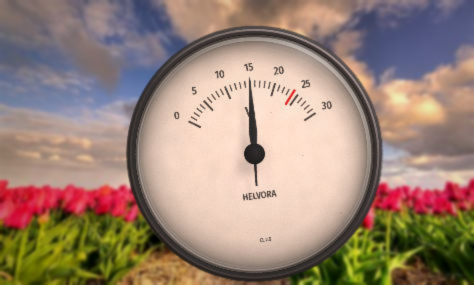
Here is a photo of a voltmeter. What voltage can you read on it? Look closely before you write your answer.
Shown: 15 V
